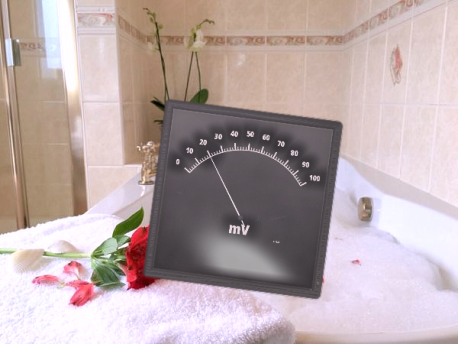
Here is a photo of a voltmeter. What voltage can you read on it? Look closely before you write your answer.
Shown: 20 mV
